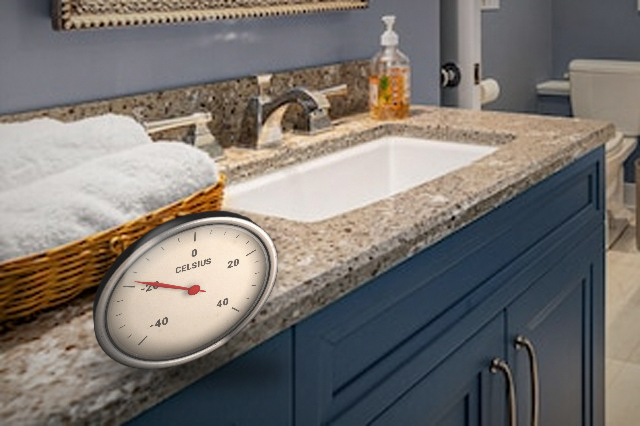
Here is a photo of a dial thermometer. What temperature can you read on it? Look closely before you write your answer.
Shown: -18 °C
